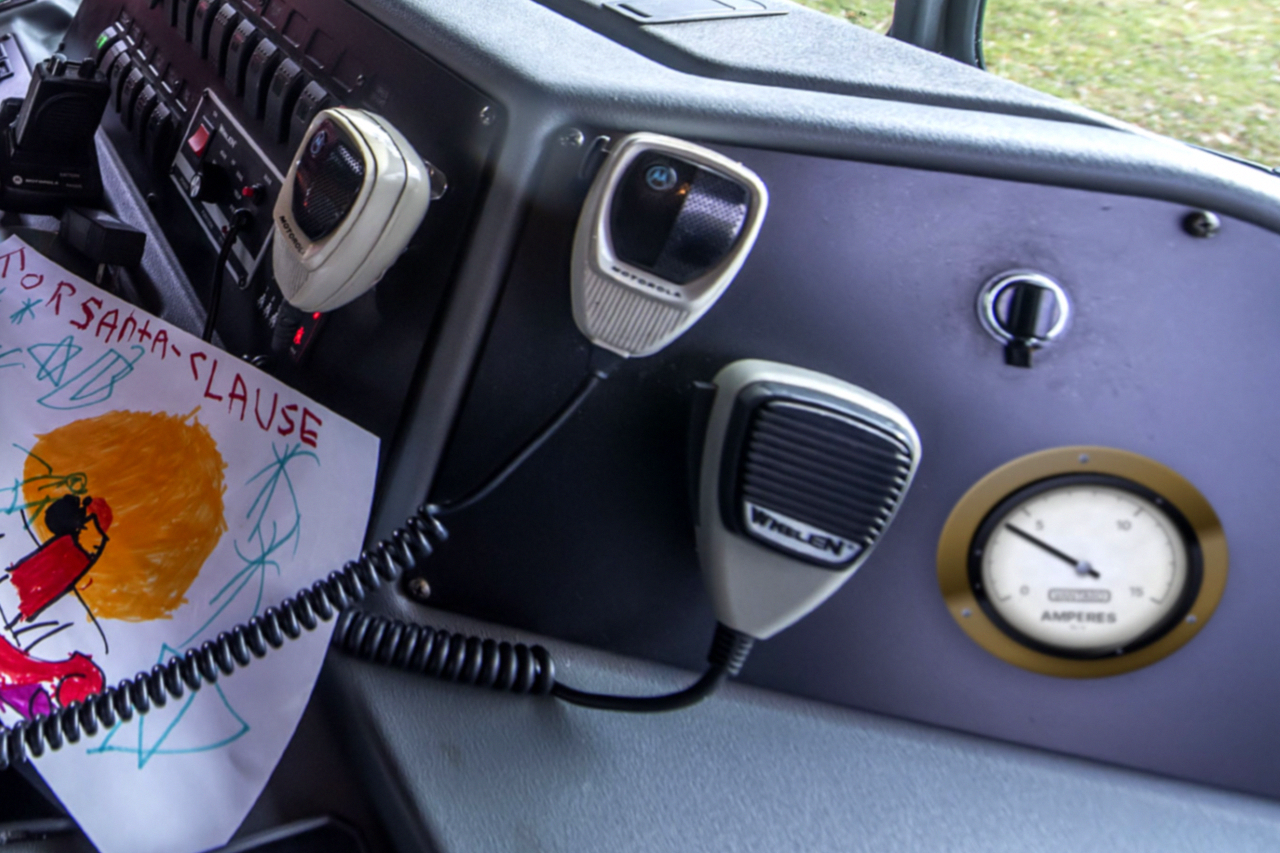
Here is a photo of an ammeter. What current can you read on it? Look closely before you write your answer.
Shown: 4 A
